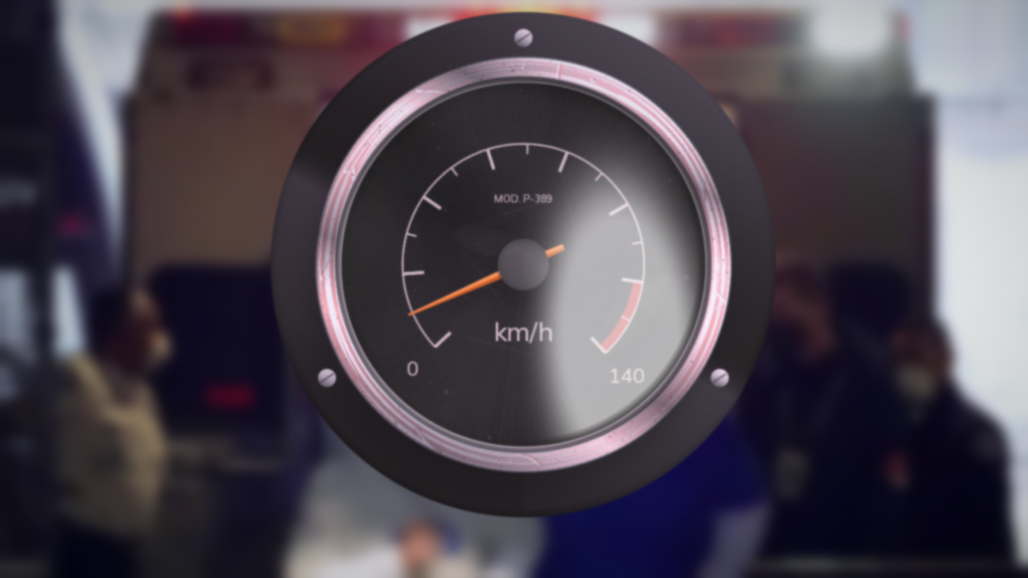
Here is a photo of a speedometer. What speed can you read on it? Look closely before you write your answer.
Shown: 10 km/h
